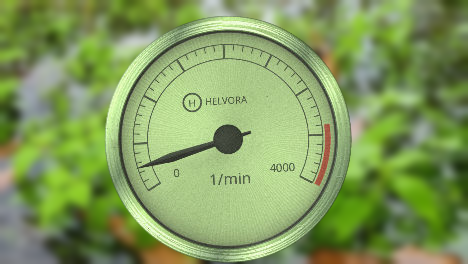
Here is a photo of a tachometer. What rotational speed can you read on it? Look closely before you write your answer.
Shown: 250 rpm
